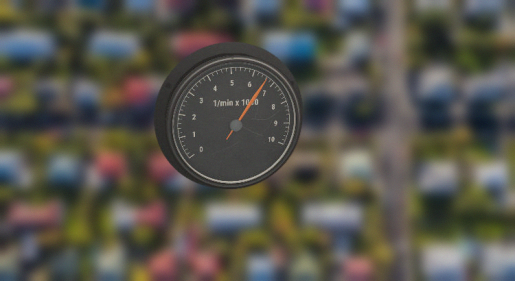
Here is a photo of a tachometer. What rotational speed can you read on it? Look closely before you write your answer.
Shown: 6600 rpm
